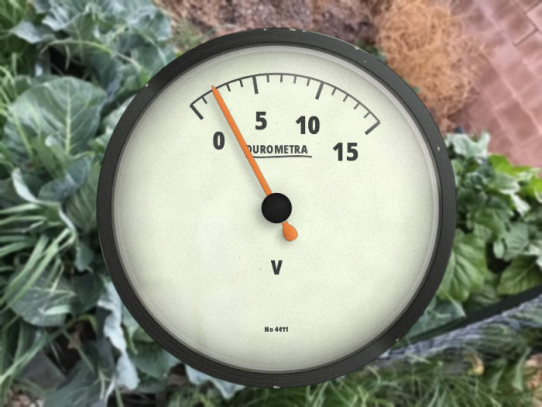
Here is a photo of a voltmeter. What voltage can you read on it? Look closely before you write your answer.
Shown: 2 V
